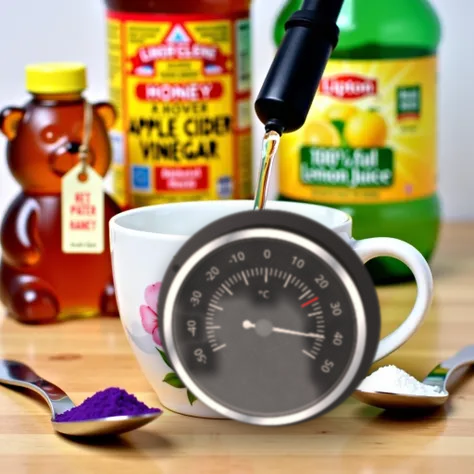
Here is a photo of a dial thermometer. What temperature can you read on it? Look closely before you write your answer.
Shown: 40 °C
